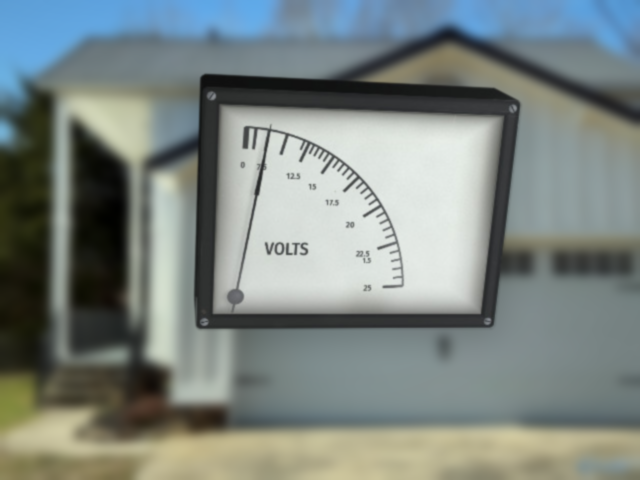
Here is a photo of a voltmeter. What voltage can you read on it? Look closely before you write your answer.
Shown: 7.5 V
